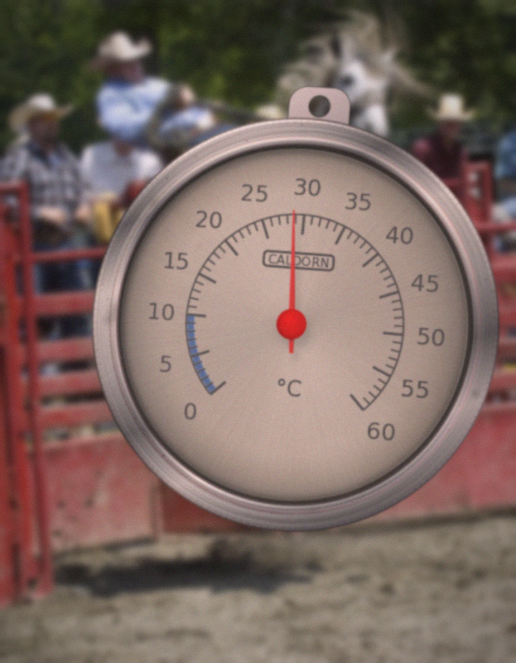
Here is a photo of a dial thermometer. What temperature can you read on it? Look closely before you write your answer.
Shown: 29 °C
